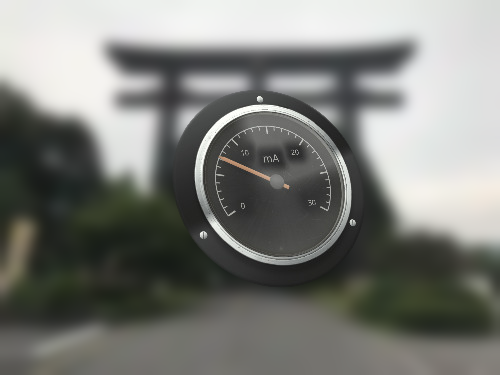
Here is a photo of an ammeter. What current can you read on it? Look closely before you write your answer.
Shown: 7 mA
